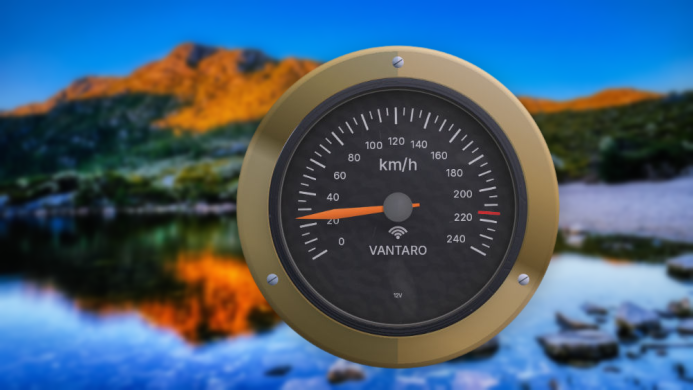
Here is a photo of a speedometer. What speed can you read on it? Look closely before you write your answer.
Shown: 25 km/h
